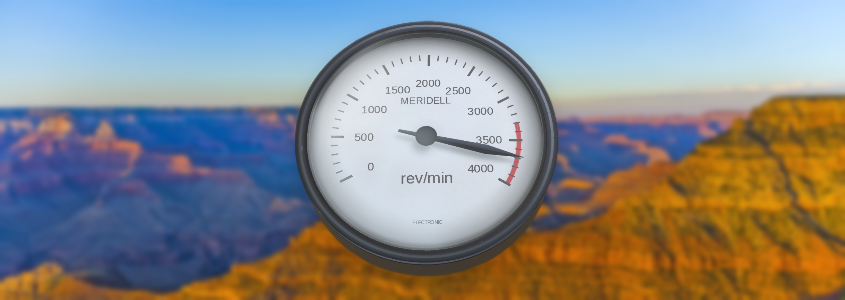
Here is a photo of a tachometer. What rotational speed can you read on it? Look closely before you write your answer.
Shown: 3700 rpm
